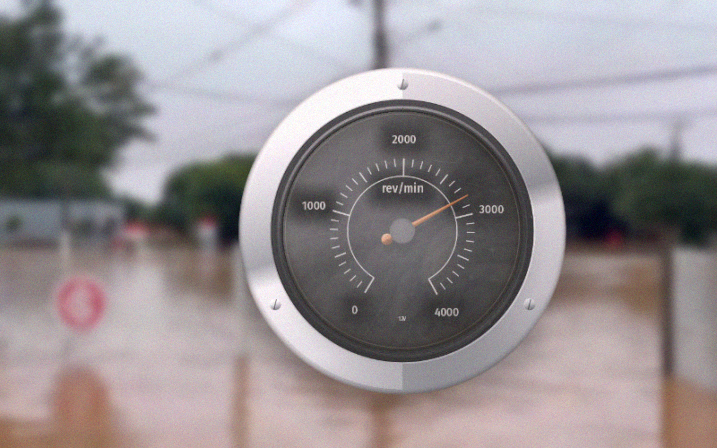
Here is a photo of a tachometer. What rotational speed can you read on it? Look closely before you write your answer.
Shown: 2800 rpm
